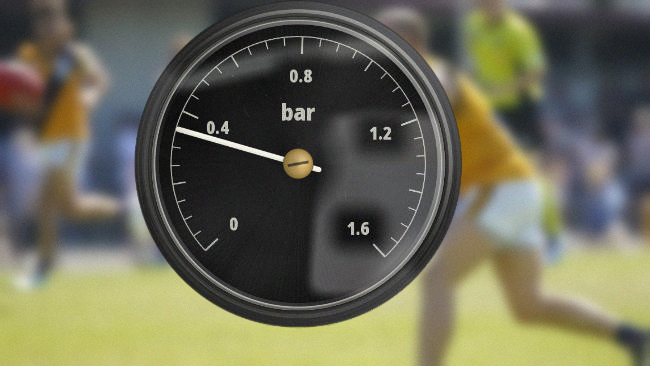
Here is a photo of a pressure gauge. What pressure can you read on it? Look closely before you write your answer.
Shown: 0.35 bar
